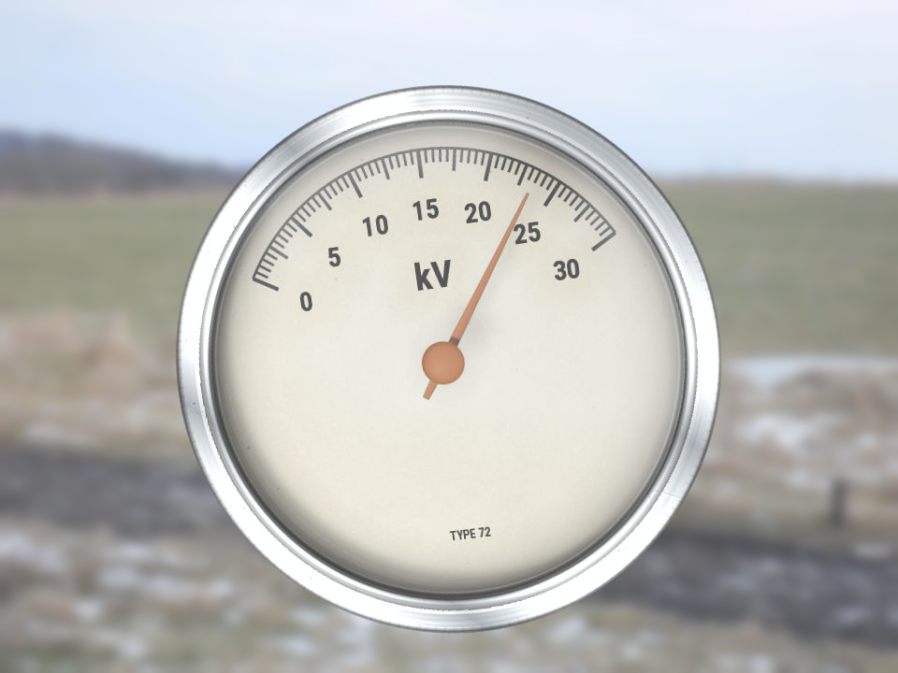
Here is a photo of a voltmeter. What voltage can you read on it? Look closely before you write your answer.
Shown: 23.5 kV
